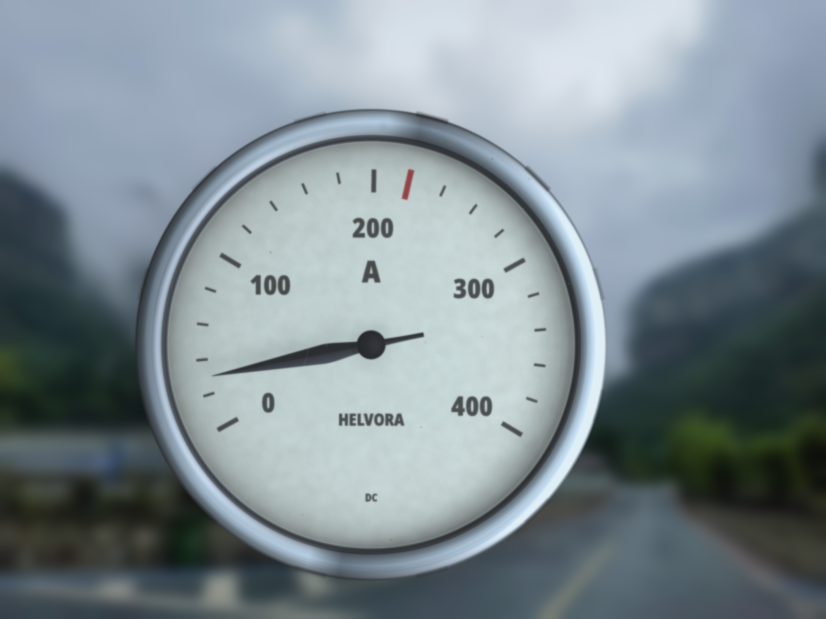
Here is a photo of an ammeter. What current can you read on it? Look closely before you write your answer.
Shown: 30 A
